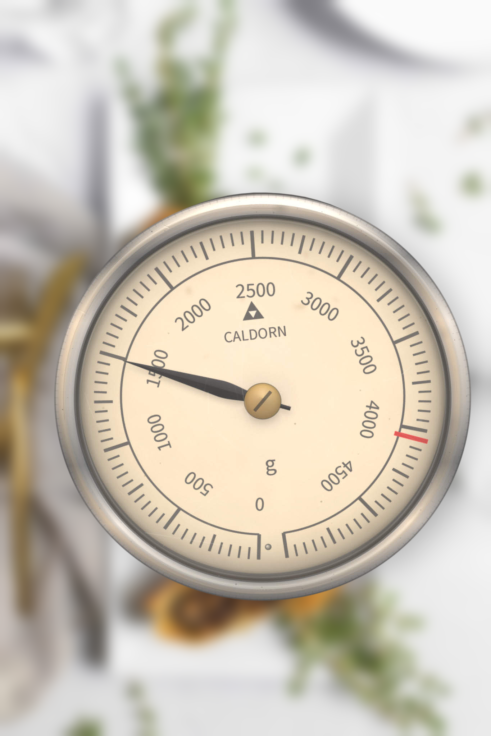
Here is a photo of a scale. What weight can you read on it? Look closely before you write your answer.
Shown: 1500 g
